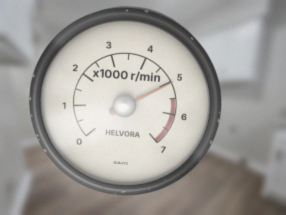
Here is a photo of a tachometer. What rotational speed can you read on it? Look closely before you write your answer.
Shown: 5000 rpm
